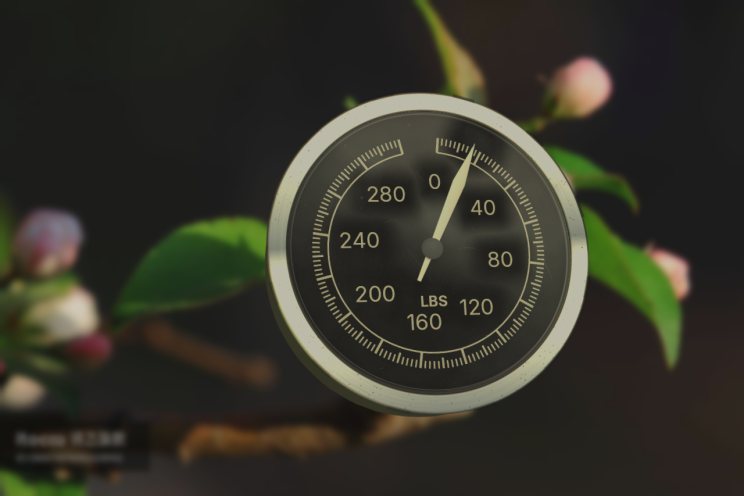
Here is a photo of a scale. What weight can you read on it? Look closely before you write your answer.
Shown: 16 lb
